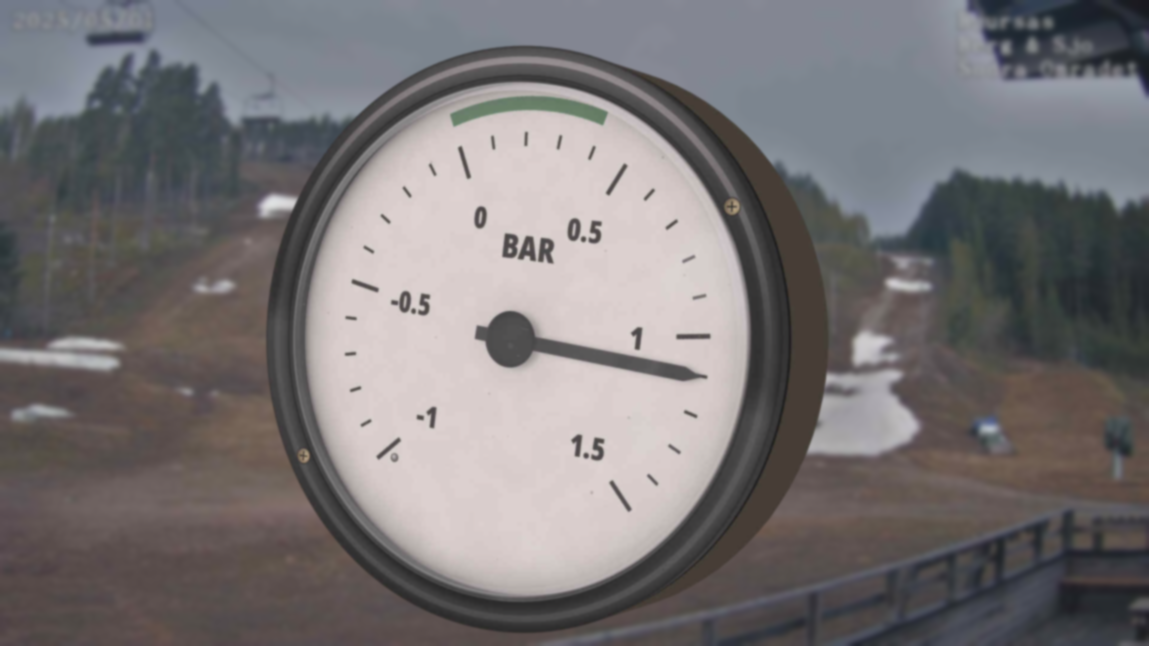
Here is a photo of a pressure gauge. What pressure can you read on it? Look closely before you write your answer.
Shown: 1.1 bar
